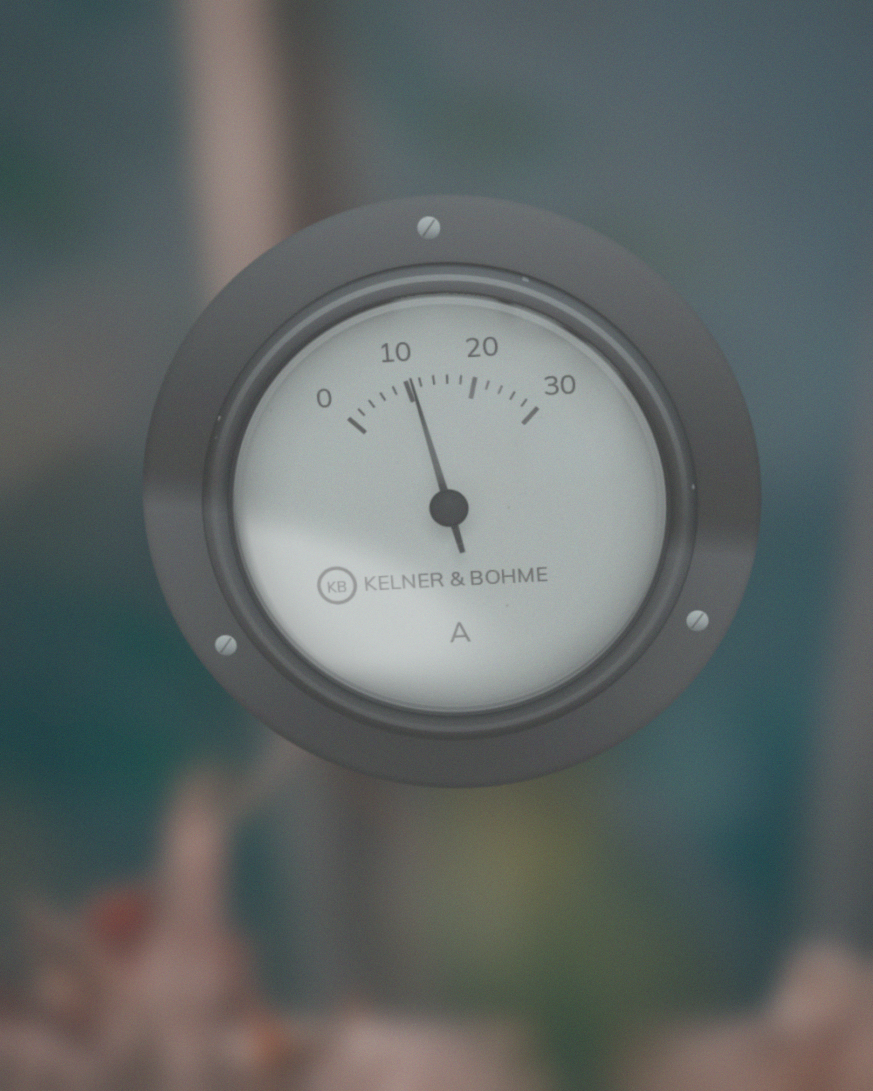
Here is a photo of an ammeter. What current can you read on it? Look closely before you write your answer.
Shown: 11 A
